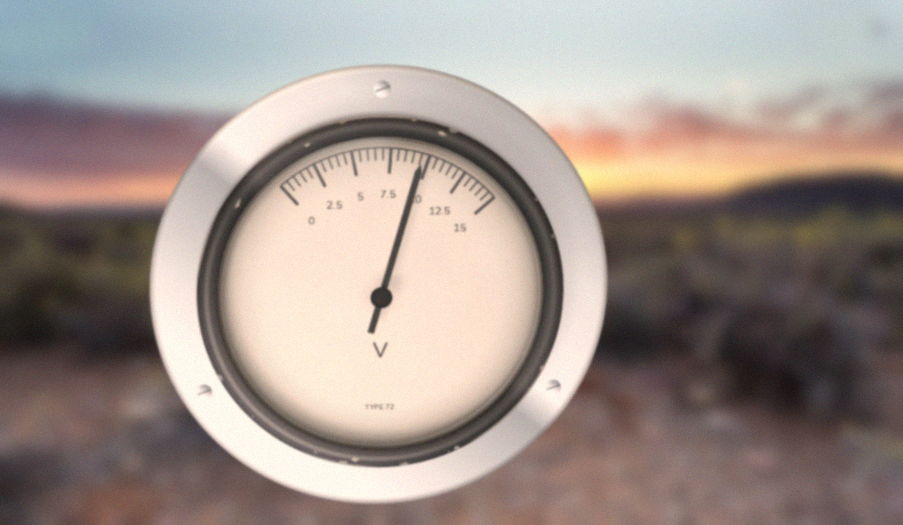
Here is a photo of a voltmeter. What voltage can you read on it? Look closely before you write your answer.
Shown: 9.5 V
